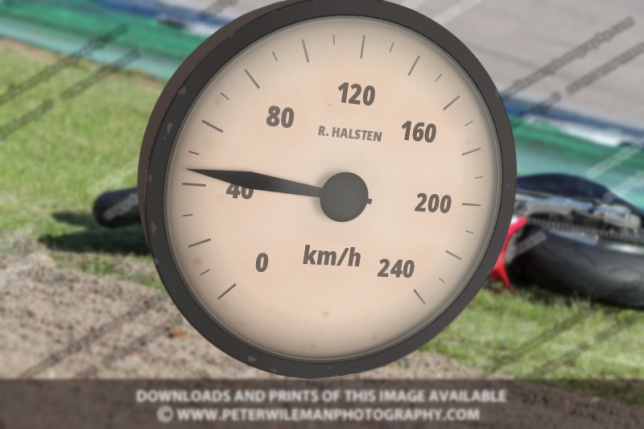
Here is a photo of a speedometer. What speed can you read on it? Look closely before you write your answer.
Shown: 45 km/h
